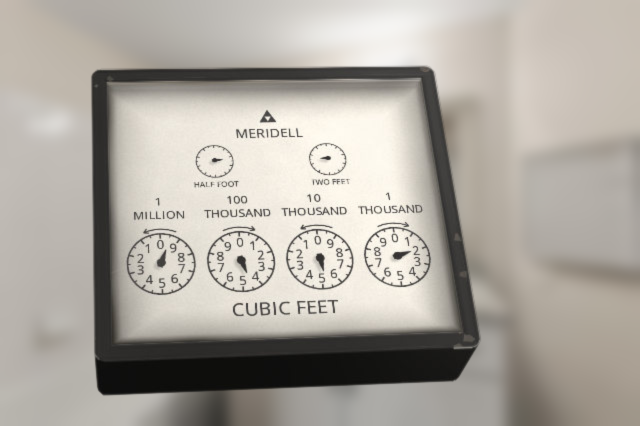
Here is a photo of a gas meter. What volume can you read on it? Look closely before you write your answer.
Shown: 945200 ft³
